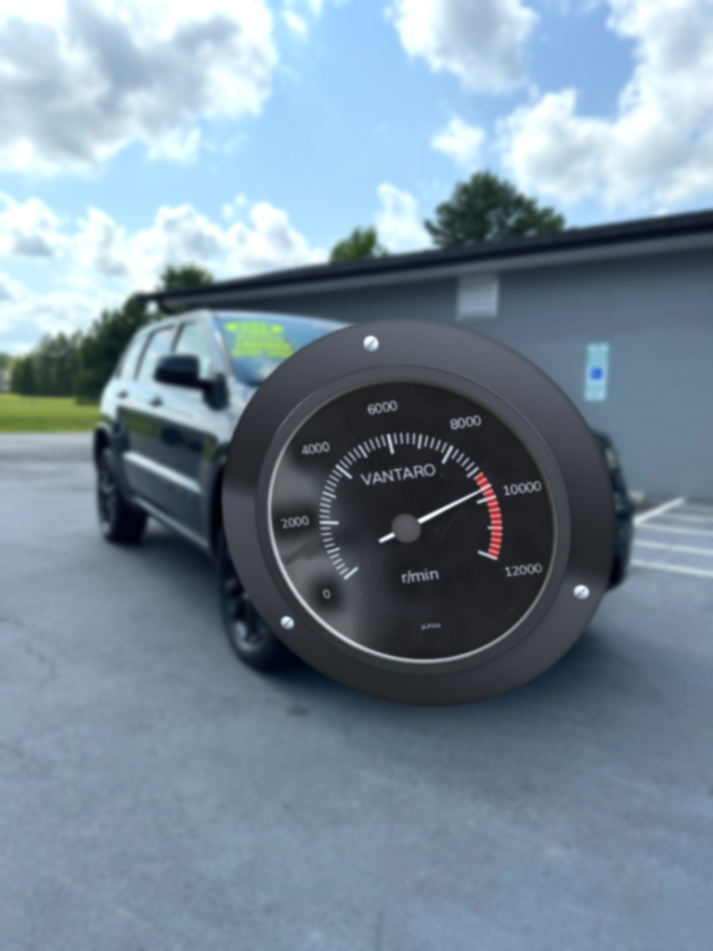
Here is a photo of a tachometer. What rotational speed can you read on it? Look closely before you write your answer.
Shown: 9600 rpm
